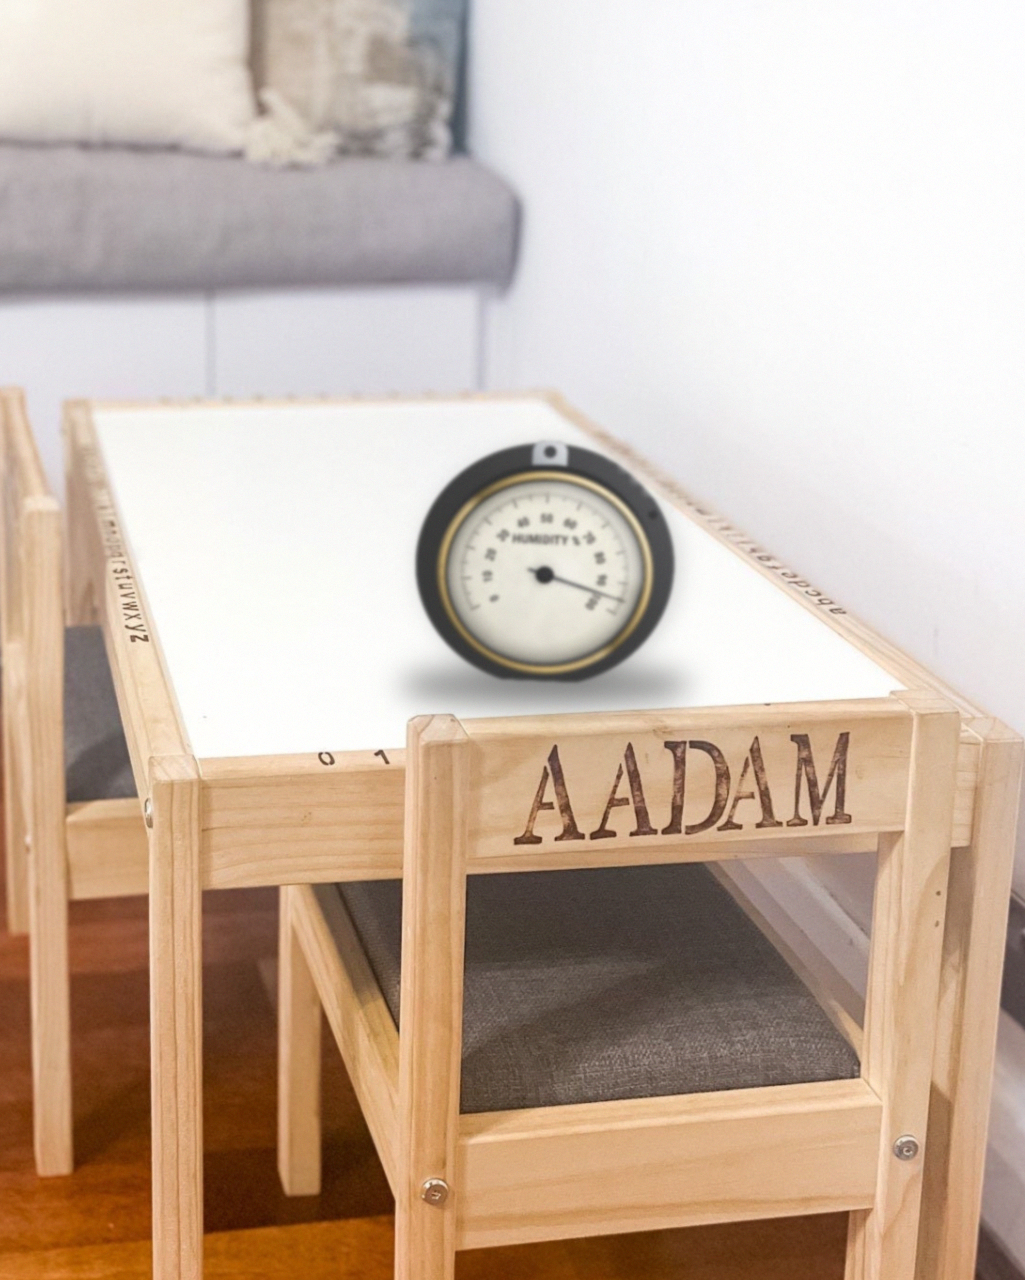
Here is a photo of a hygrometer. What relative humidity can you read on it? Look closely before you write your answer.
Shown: 95 %
